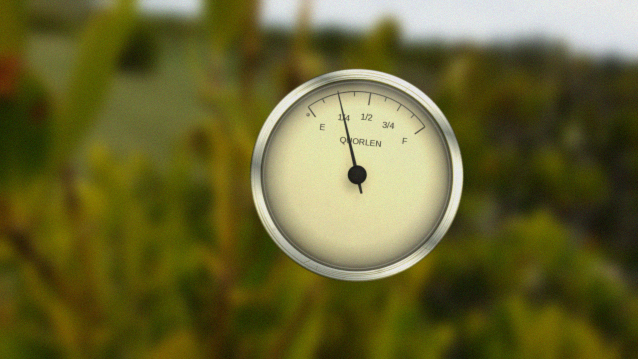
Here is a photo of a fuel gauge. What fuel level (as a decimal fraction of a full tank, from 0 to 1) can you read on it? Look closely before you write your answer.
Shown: 0.25
